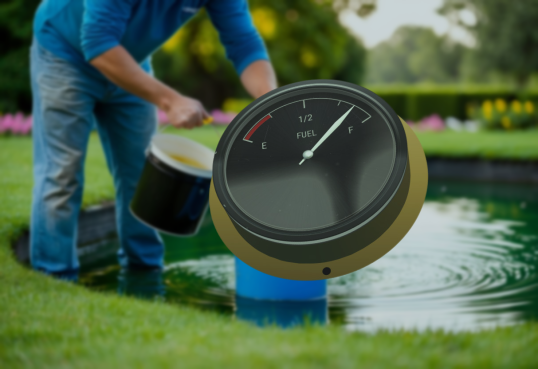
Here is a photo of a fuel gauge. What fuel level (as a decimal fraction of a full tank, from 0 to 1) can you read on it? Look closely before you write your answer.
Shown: 0.875
